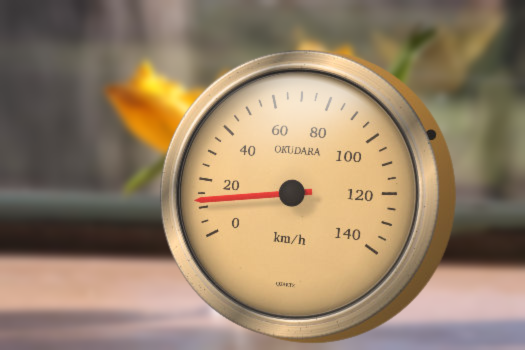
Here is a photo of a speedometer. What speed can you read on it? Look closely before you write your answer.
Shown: 12.5 km/h
